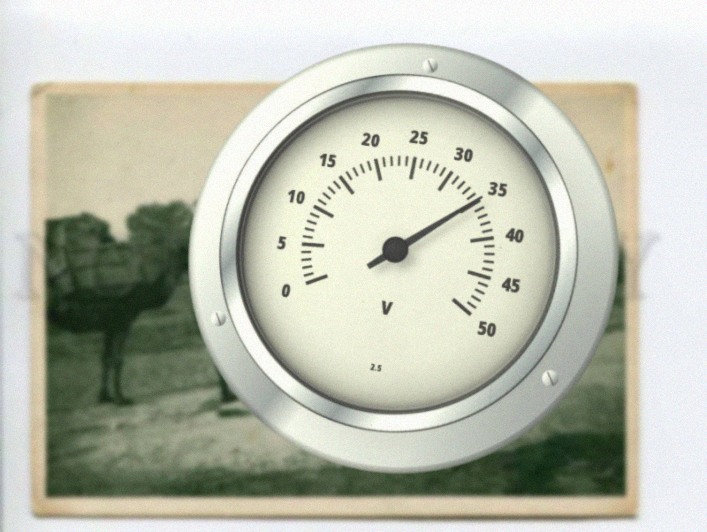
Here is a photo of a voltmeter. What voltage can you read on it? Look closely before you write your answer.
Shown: 35 V
